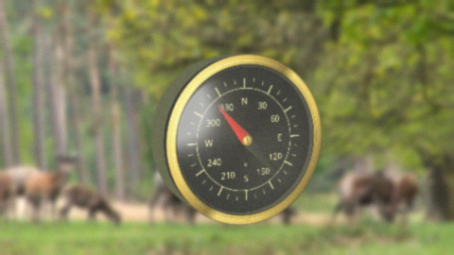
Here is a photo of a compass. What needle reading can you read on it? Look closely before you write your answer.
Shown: 320 °
